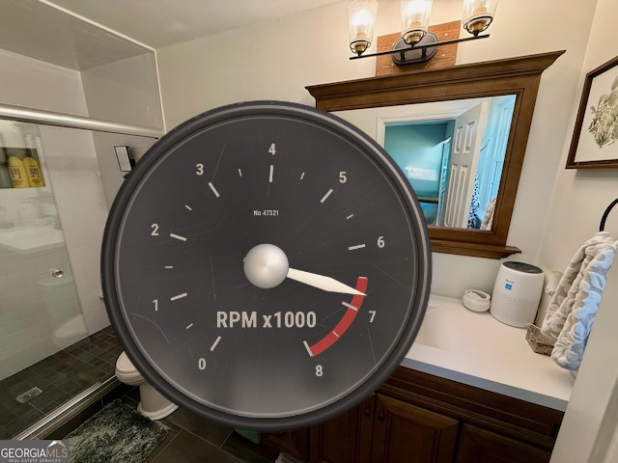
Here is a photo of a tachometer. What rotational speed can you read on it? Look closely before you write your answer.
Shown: 6750 rpm
